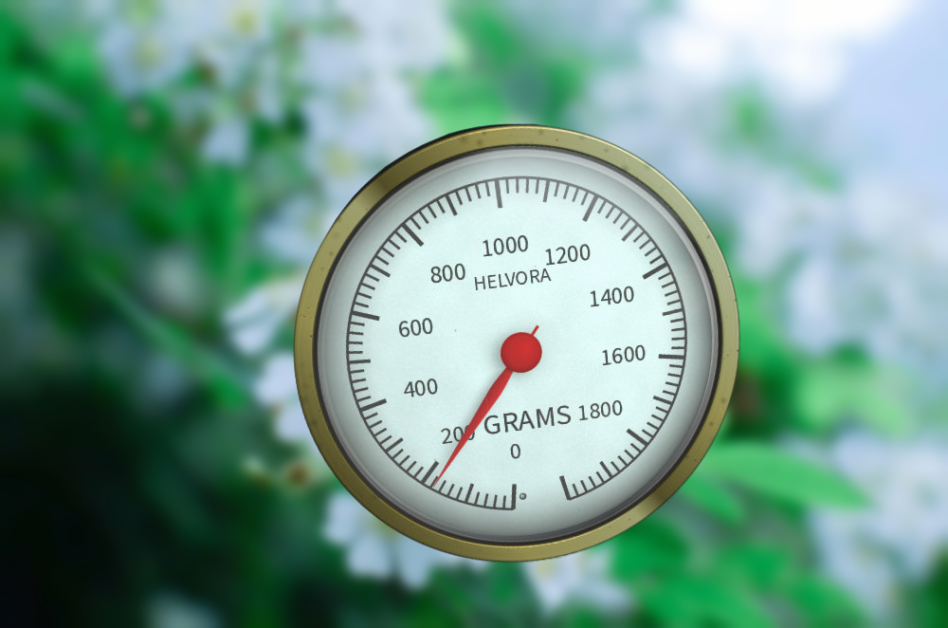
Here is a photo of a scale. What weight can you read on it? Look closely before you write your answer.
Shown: 180 g
